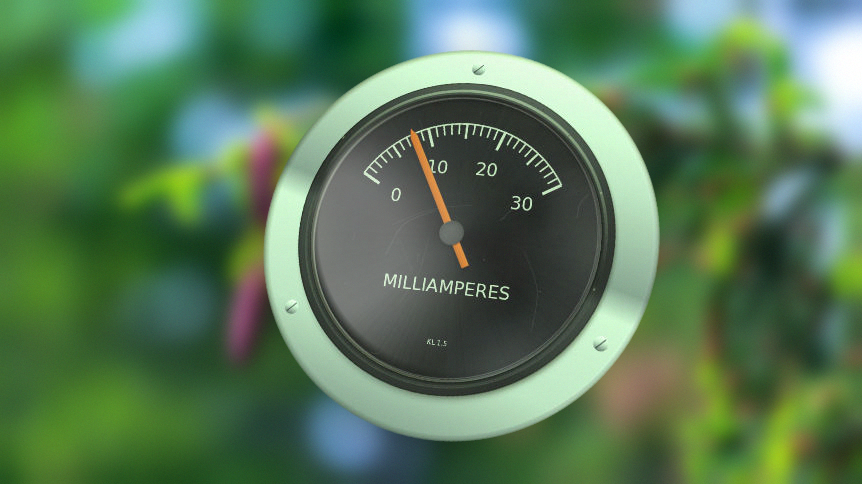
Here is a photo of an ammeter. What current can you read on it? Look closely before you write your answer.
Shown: 8 mA
